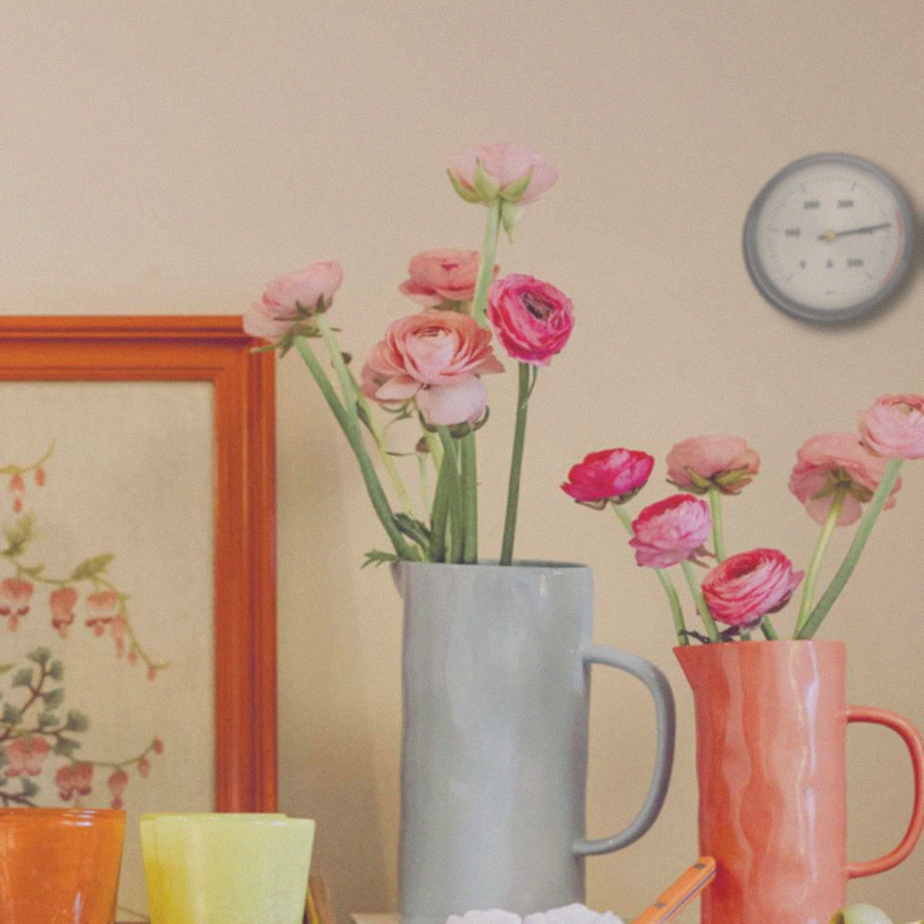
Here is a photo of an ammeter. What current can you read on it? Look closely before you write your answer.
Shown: 400 A
